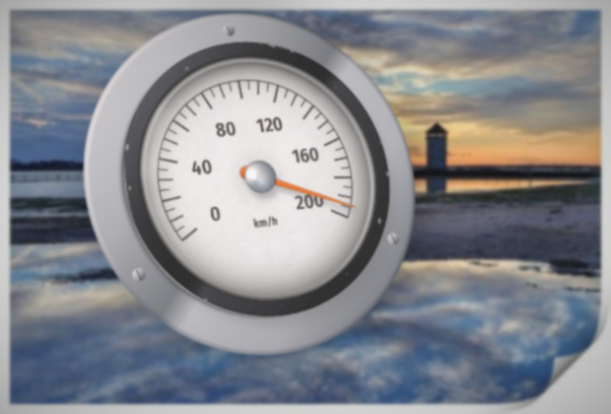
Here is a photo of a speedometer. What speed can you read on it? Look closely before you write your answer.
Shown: 195 km/h
